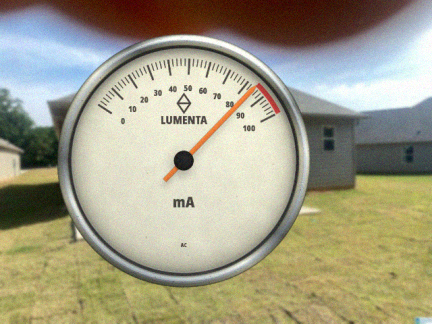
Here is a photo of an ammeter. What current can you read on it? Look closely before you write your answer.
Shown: 84 mA
